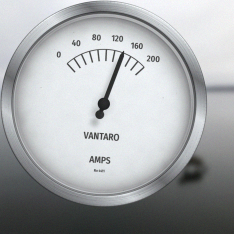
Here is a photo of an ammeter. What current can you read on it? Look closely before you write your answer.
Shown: 140 A
